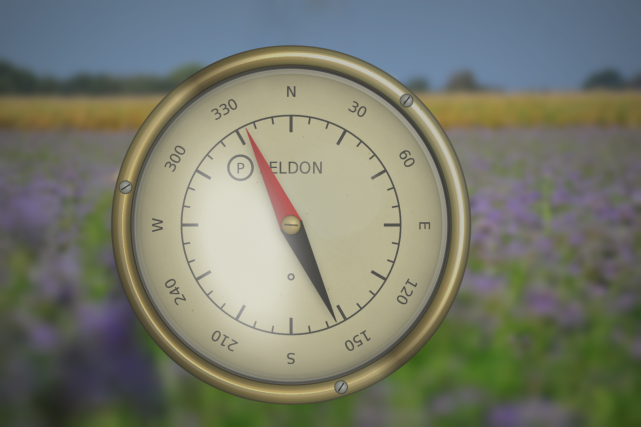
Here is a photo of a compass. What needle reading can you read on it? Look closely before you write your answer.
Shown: 335 °
